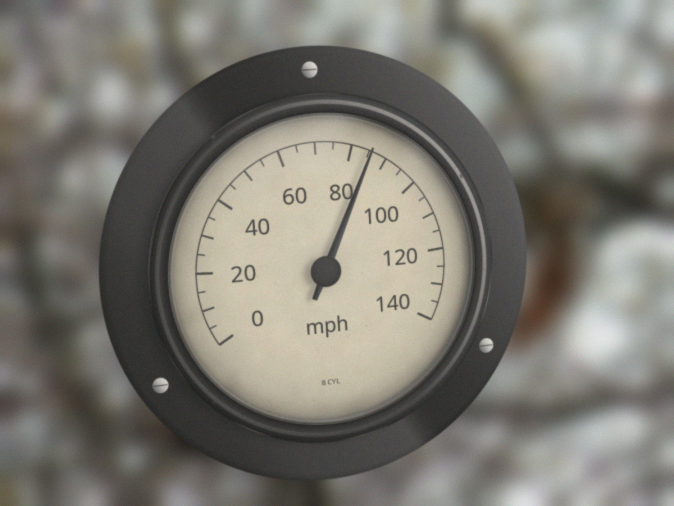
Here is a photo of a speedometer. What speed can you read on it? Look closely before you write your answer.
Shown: 85 mph
